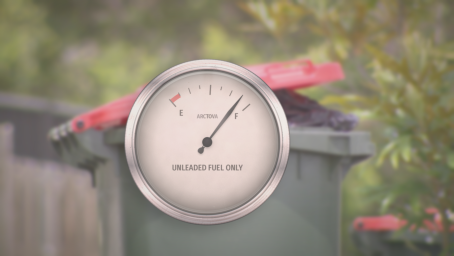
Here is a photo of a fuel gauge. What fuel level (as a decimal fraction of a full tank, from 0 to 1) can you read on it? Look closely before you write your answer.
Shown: 0.875
